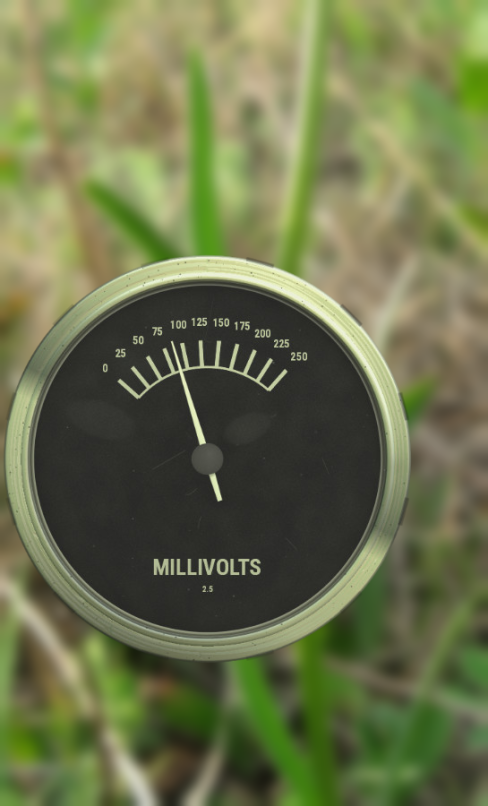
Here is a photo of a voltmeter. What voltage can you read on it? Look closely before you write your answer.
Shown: 87.5 mV
